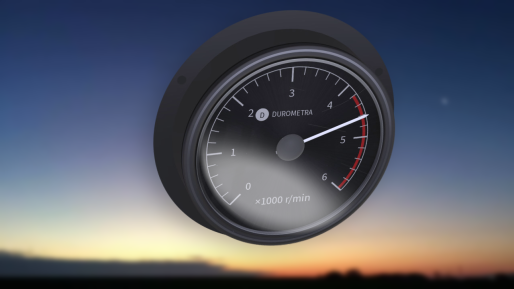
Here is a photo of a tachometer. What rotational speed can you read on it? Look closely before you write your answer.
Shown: 4600 rpm
